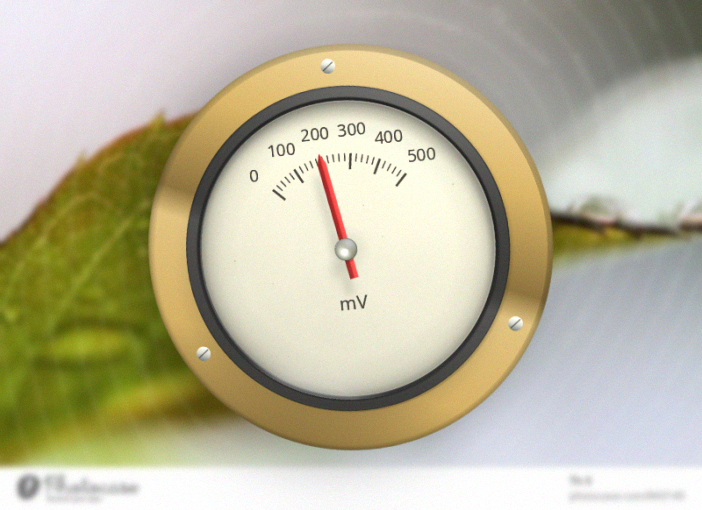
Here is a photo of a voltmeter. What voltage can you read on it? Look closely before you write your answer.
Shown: 200 mV
